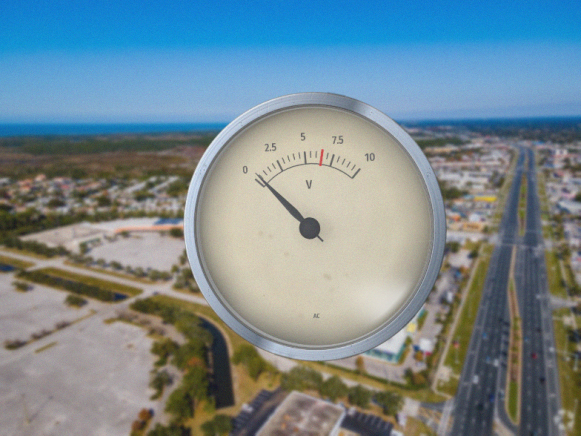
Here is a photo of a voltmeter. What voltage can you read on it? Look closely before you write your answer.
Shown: 0.5 V
